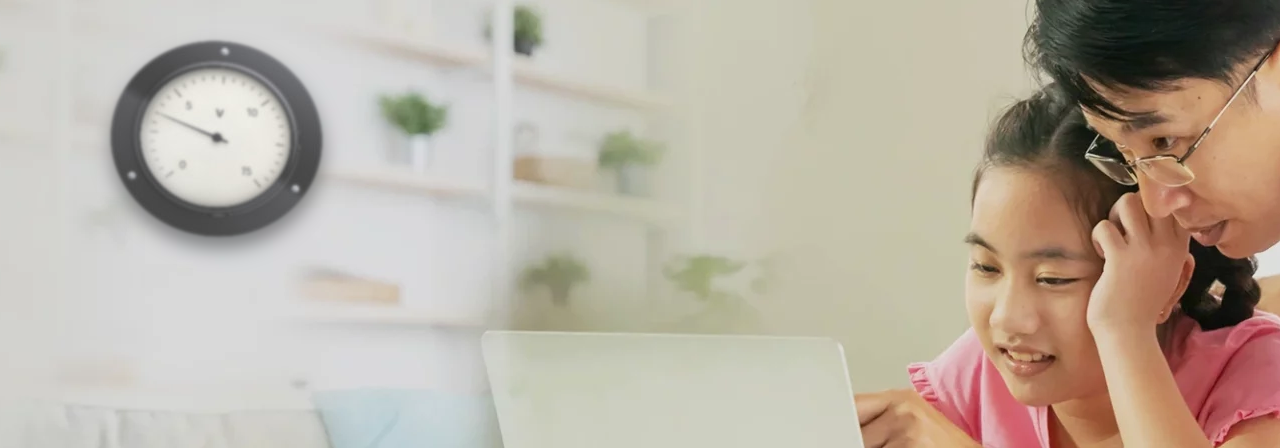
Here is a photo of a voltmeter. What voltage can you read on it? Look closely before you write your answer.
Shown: 3.5 V
